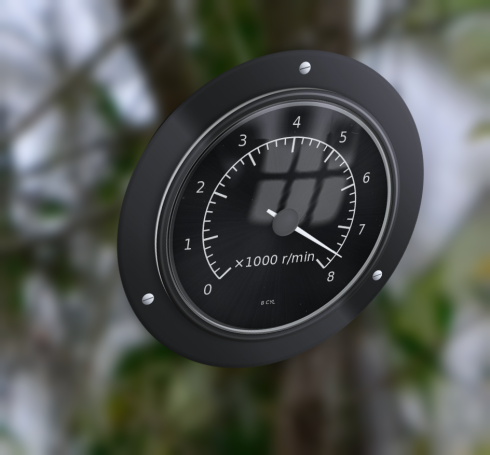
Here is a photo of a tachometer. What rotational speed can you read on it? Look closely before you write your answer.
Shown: 7600 rpm
